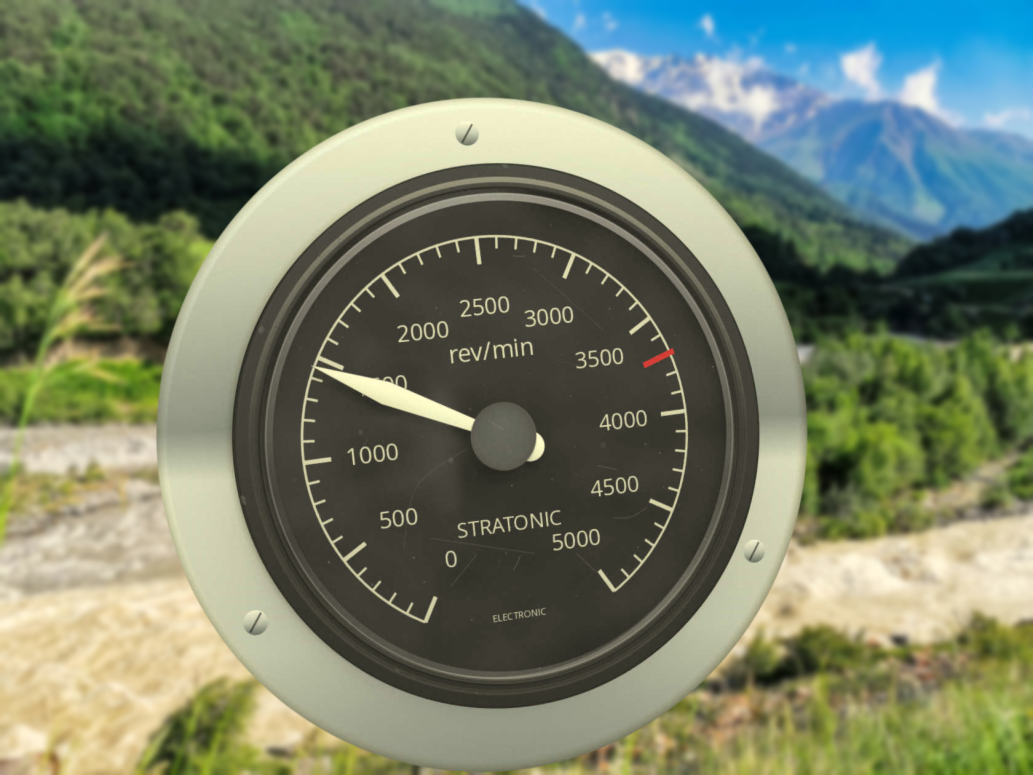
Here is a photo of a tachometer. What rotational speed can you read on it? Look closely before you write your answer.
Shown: 1450 rpm
